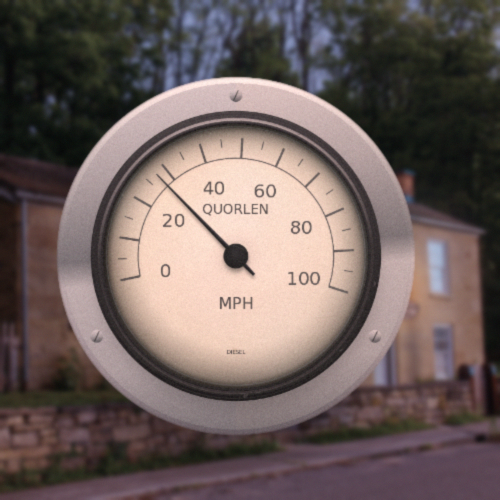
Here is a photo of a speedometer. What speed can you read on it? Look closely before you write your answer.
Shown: 27.5 mph
